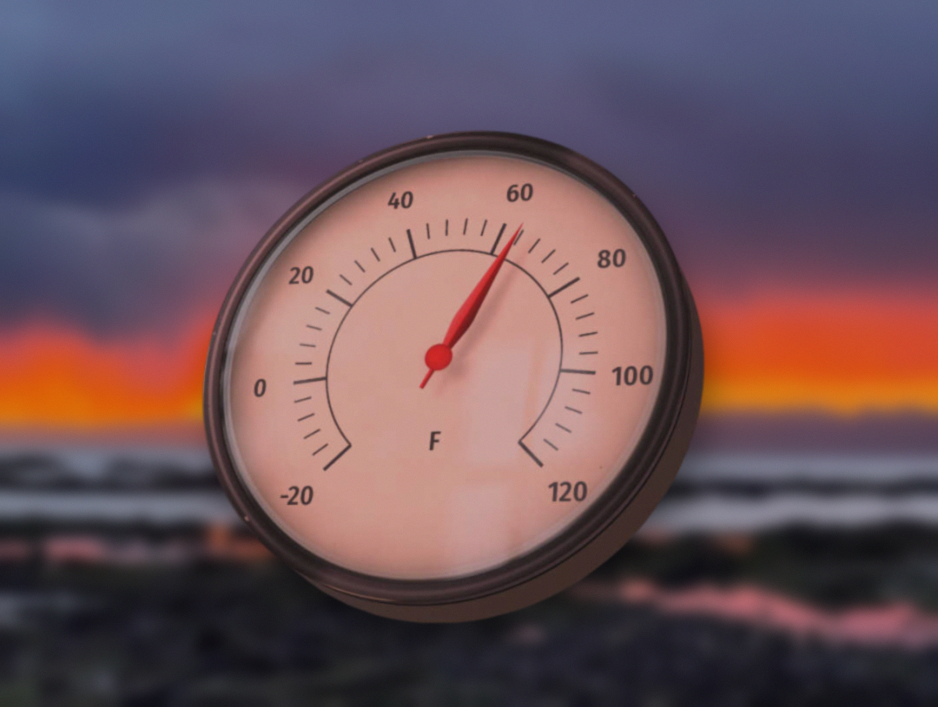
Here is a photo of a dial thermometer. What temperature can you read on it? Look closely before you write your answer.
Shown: 64 °F
